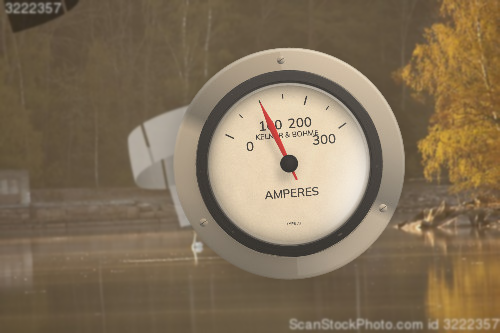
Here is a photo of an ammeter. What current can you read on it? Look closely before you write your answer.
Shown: 100 A
